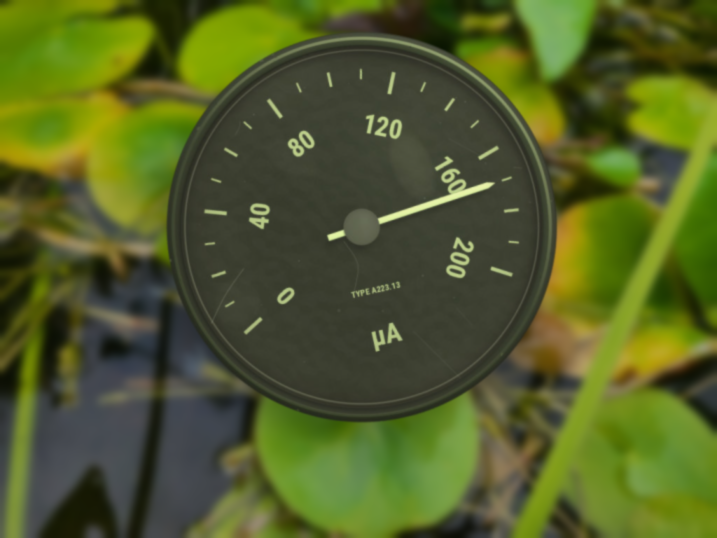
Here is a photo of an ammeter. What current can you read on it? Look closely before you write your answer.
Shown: 170 µA
